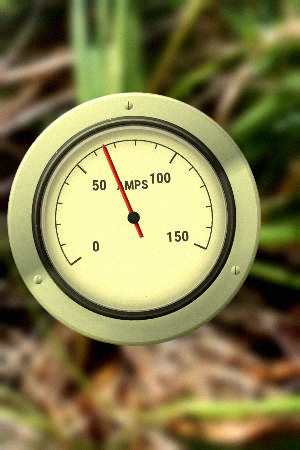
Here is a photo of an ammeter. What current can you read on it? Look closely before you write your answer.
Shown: 65 A
